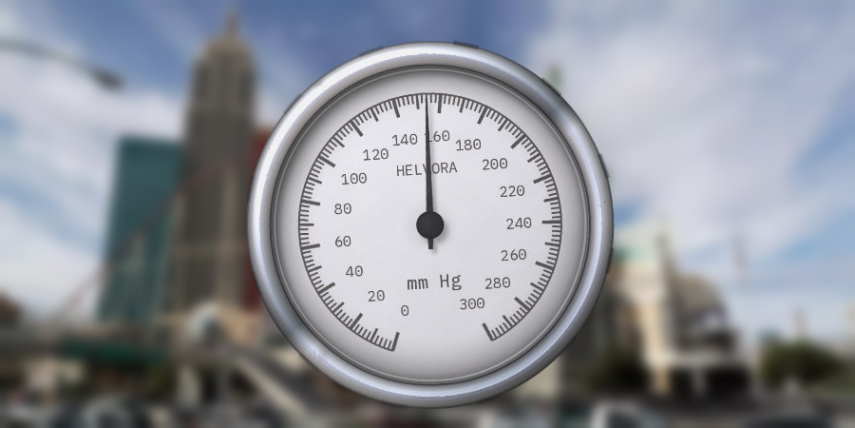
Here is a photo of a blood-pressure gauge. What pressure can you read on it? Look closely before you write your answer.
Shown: 154 mmHg
